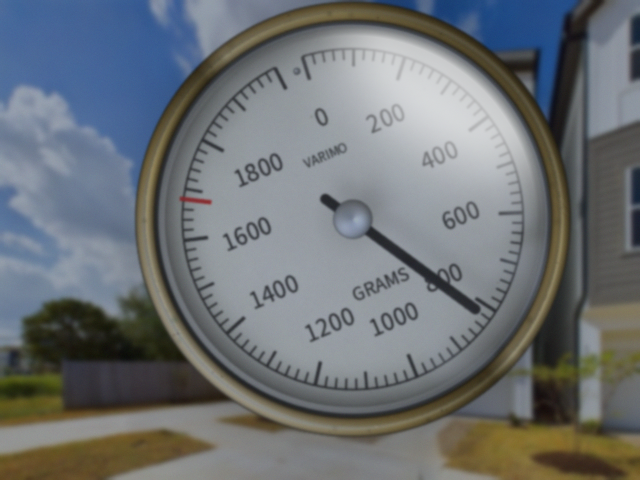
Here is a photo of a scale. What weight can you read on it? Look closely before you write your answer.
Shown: 820 g
